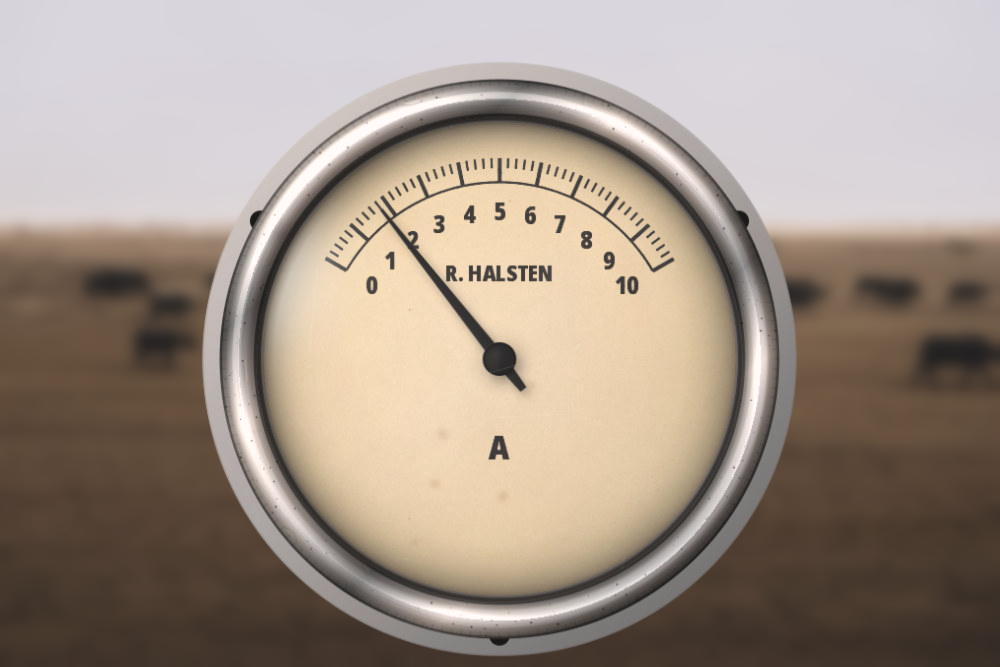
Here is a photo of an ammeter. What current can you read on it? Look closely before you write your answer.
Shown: 1.8 A
